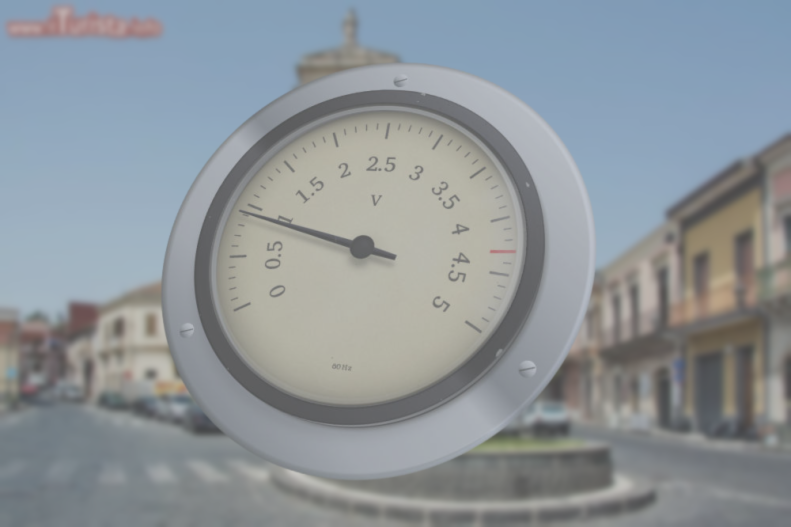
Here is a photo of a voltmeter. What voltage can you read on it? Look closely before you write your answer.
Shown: 0.9 V
